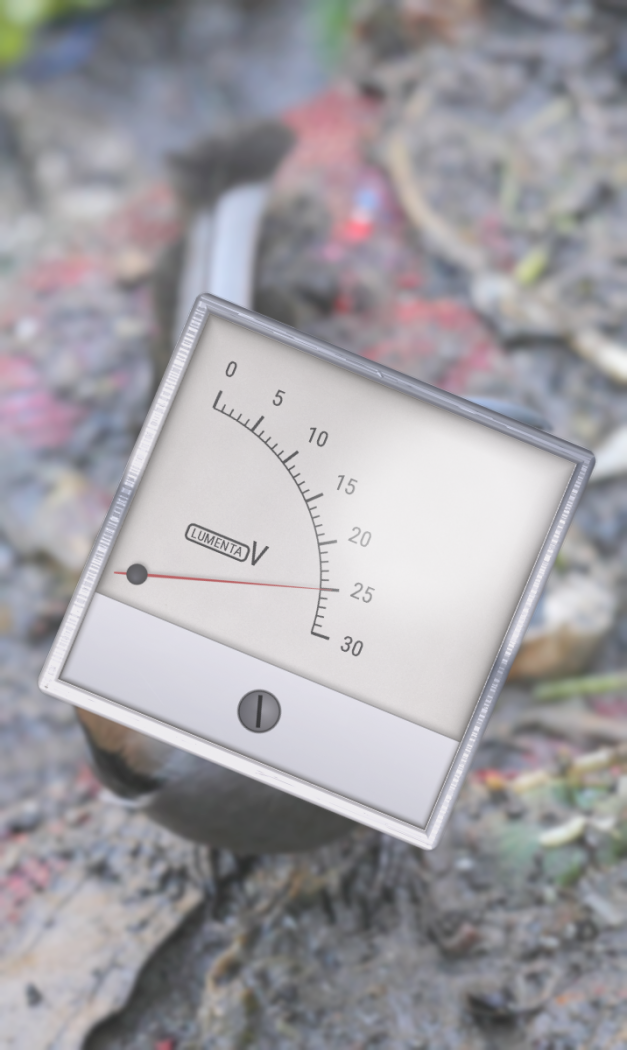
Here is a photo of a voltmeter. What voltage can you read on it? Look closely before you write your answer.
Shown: 25 V
